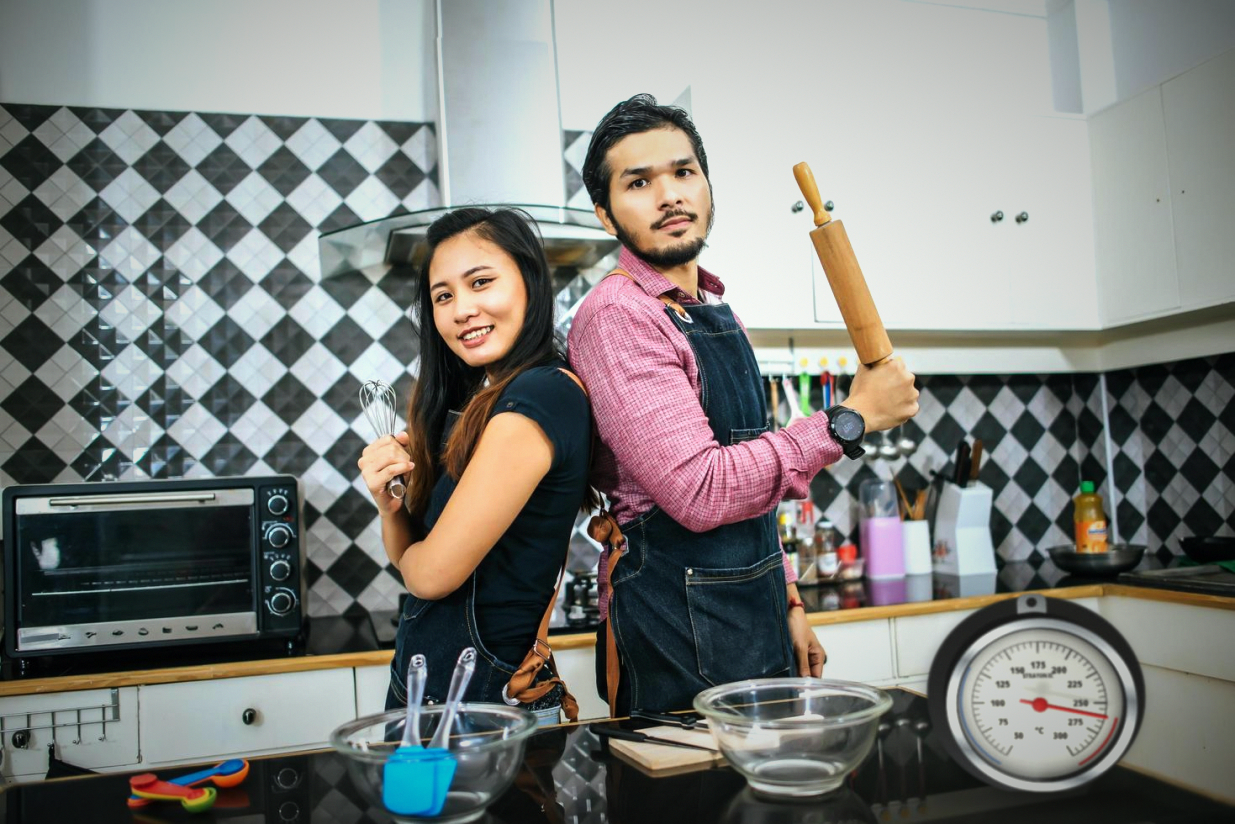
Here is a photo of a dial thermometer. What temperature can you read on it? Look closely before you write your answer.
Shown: 260 °C
